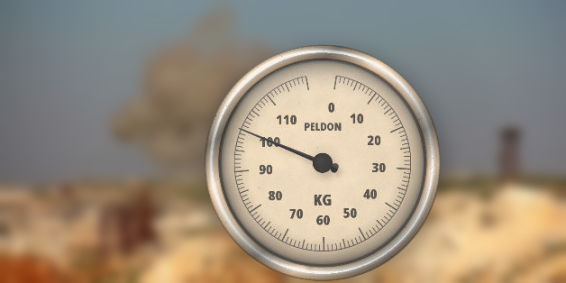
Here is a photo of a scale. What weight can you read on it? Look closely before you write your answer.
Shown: 100 kg
